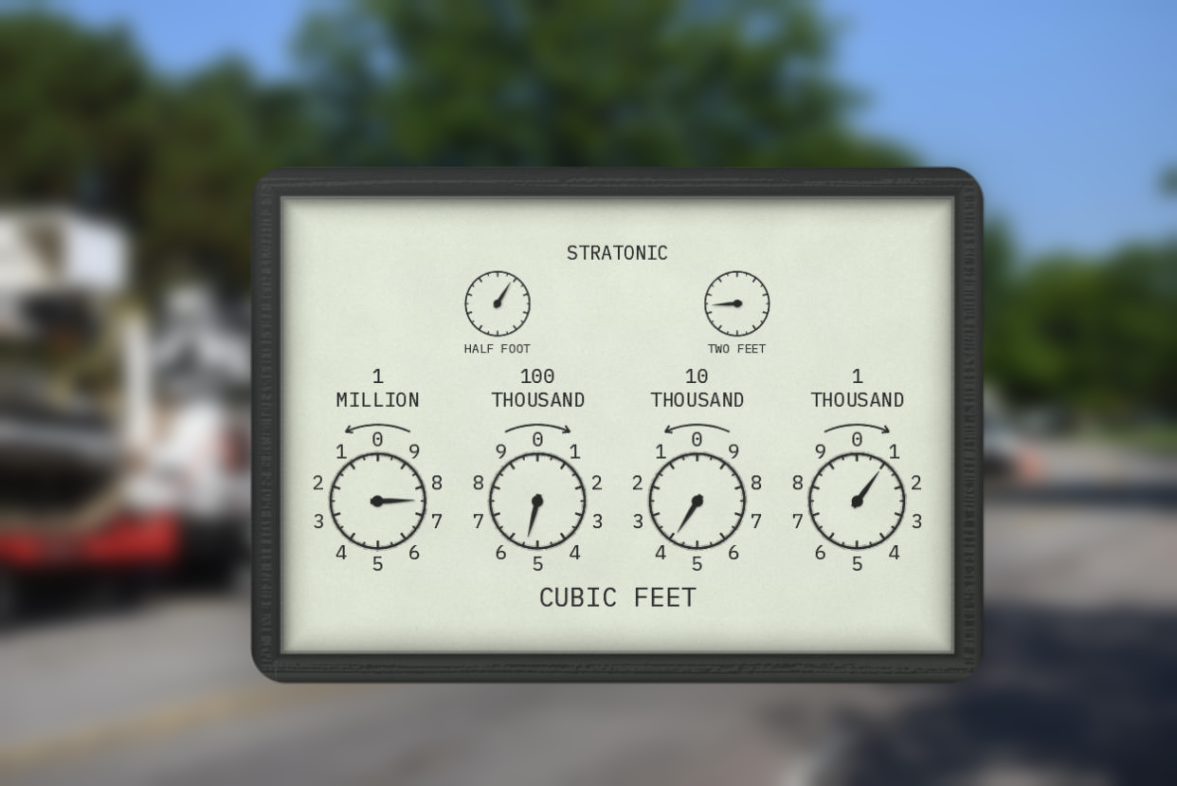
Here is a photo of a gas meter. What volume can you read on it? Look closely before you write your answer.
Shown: 754100 ft³
